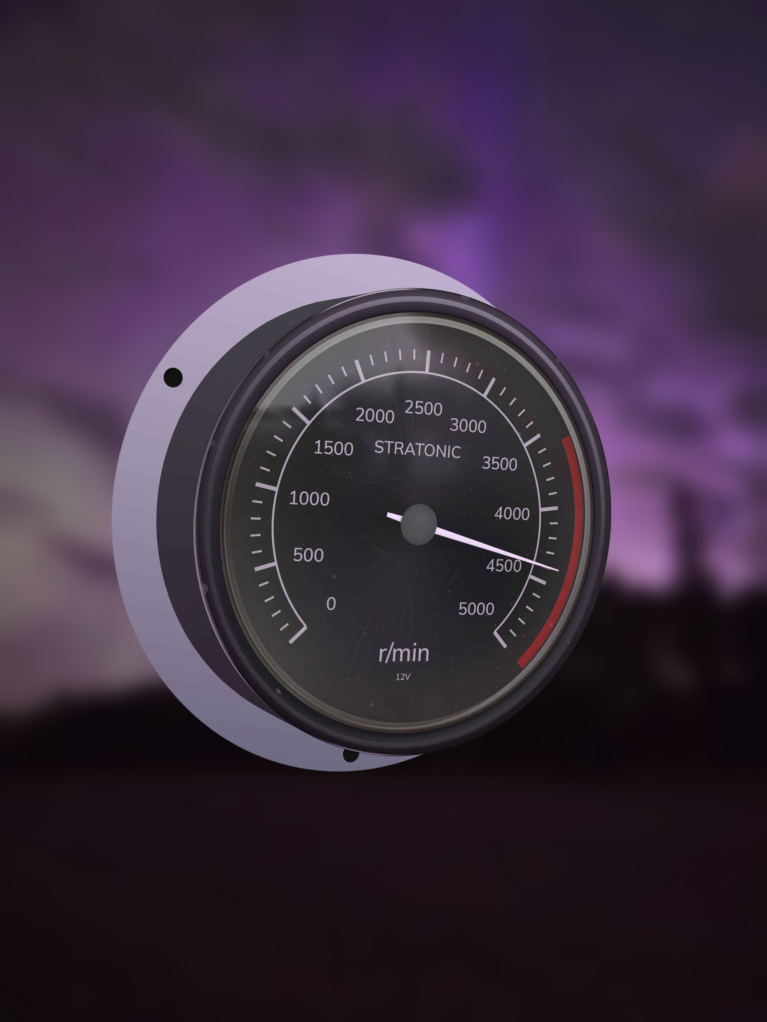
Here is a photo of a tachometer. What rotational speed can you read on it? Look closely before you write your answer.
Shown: 4400 rpm
